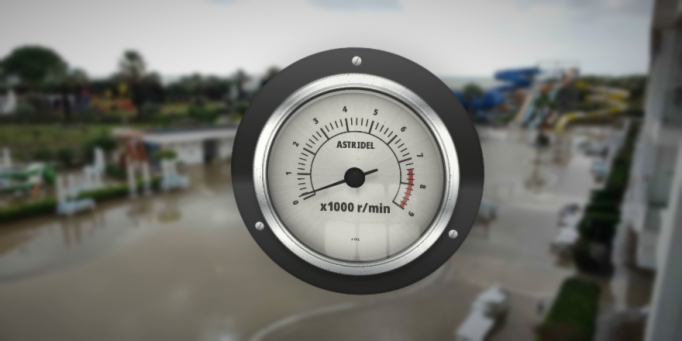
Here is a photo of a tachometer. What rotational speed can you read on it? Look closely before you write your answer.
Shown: 200 rpm
